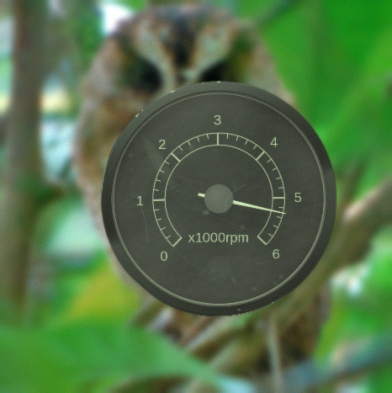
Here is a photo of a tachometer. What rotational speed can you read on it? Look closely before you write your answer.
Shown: 5300 rpm
